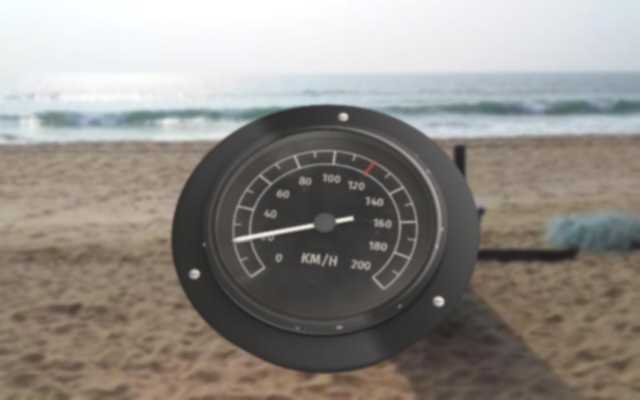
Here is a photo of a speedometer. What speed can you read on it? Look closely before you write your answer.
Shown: 20 km/h
